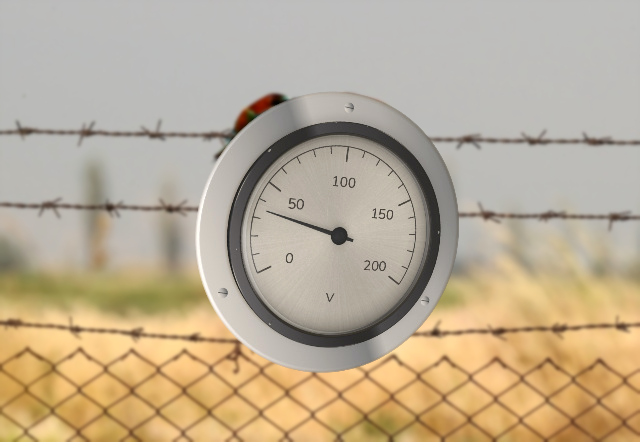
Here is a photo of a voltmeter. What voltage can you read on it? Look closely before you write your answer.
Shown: 35 V
